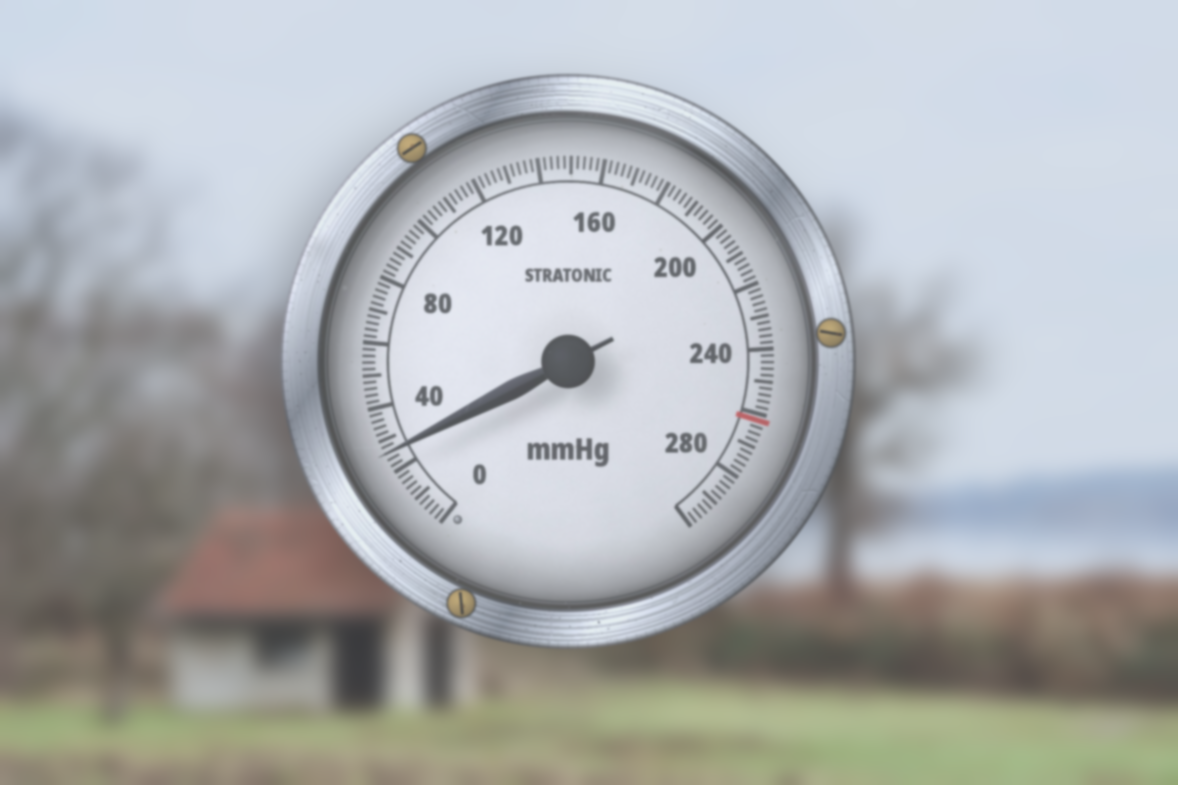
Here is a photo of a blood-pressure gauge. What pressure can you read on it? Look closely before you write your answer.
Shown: 26 mmHg
